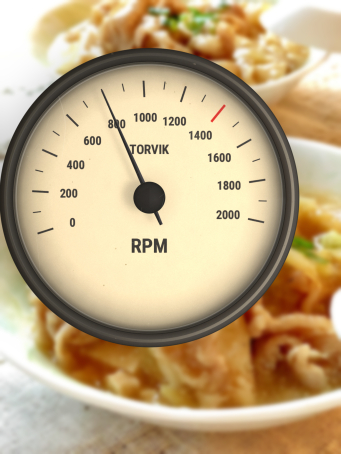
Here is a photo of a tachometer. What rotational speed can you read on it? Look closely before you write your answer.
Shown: 800 rpm
